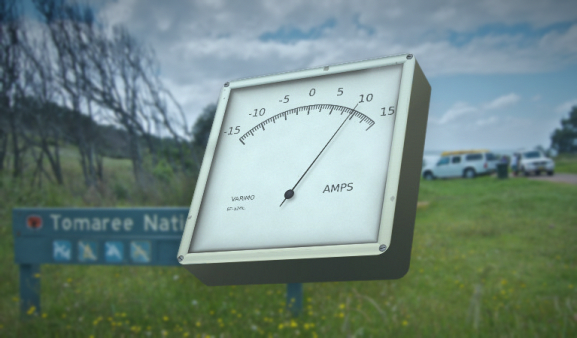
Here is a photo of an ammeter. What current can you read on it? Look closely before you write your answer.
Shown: 10 A
